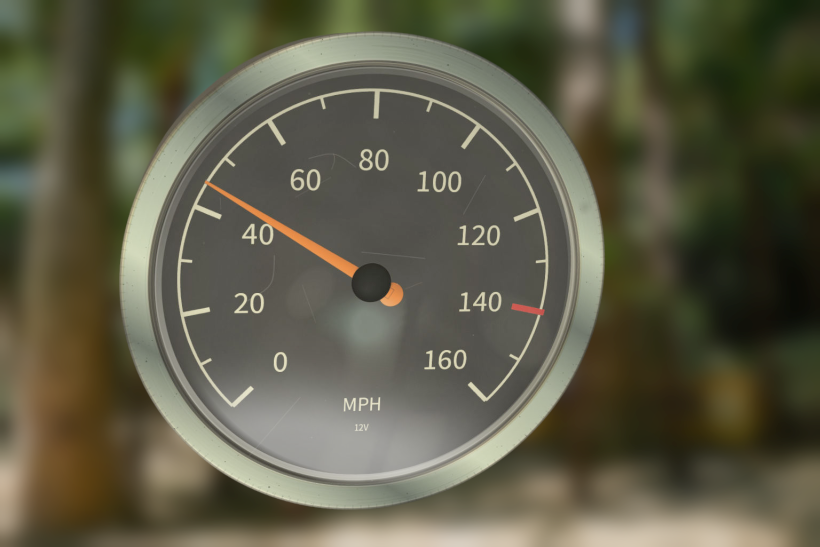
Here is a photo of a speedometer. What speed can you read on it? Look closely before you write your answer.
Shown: 45 mph
